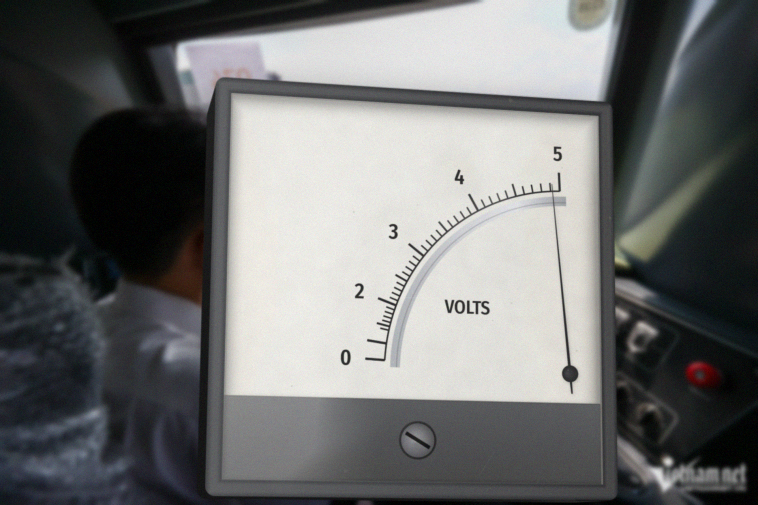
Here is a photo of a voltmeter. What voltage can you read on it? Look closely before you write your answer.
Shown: 4.9 V
